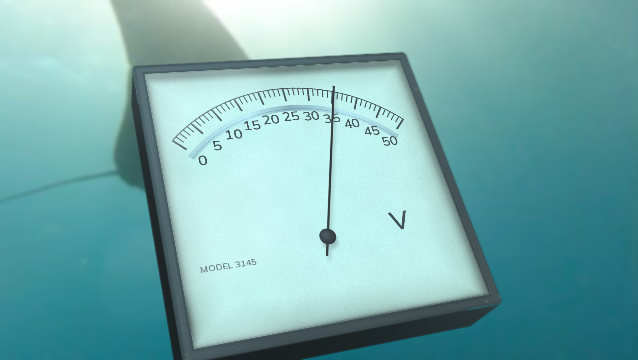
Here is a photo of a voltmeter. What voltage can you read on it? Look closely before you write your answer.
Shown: 35 V
